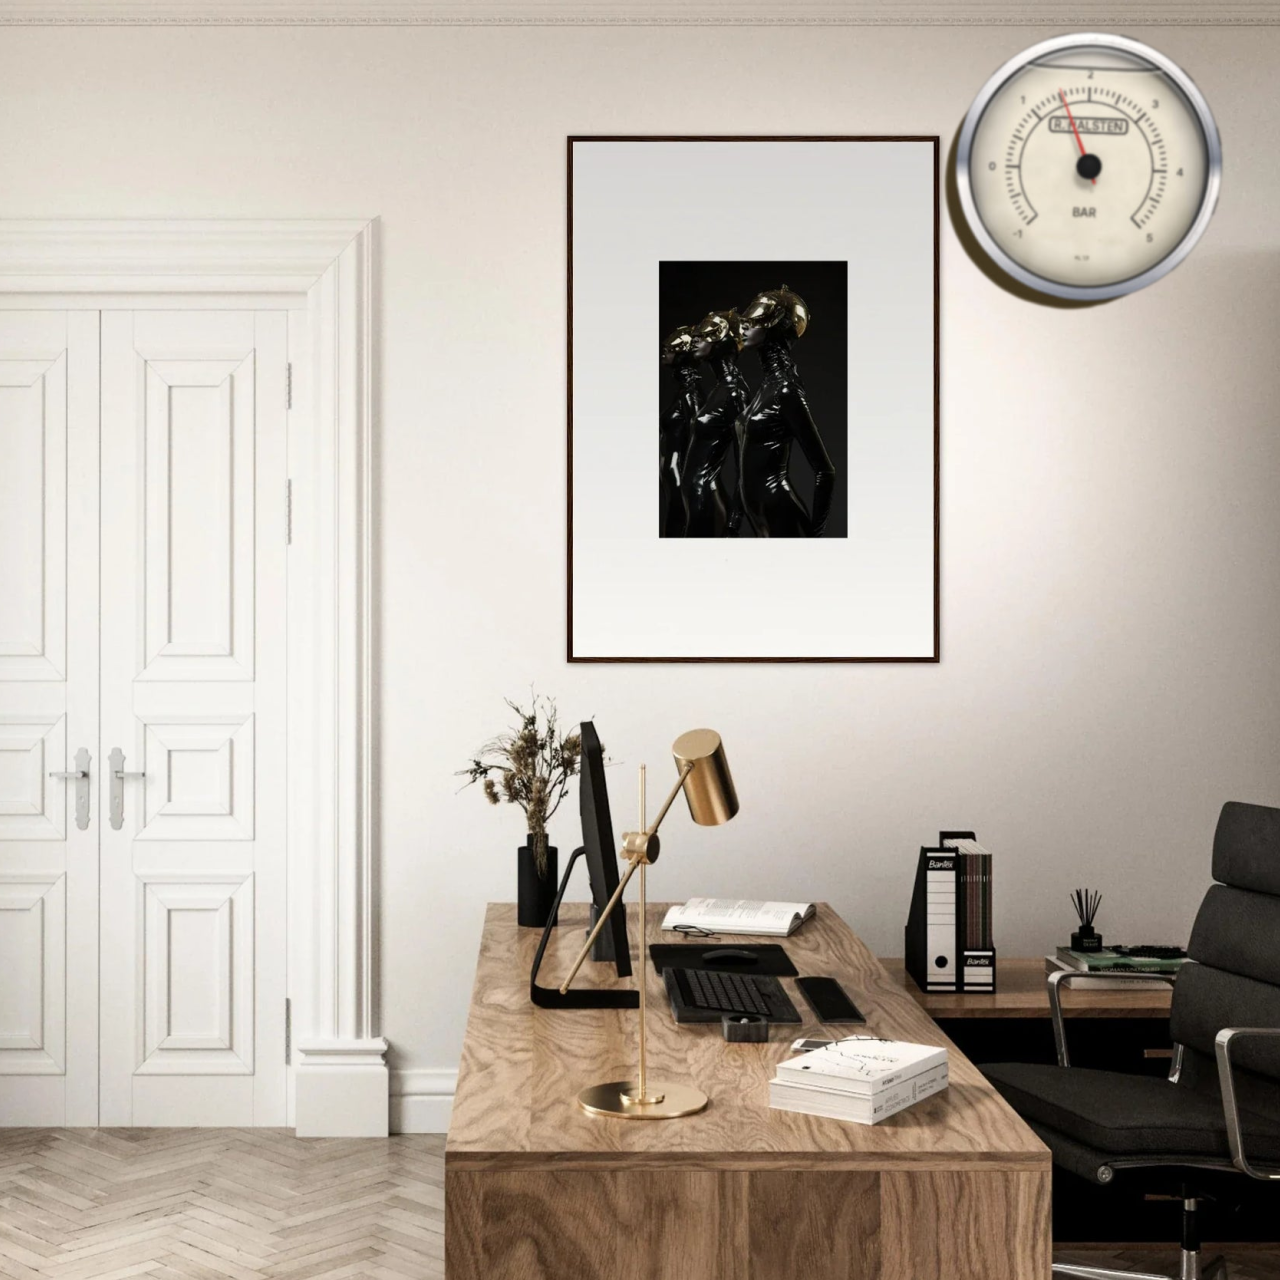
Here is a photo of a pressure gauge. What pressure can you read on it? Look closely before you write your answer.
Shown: 1.5 bar
